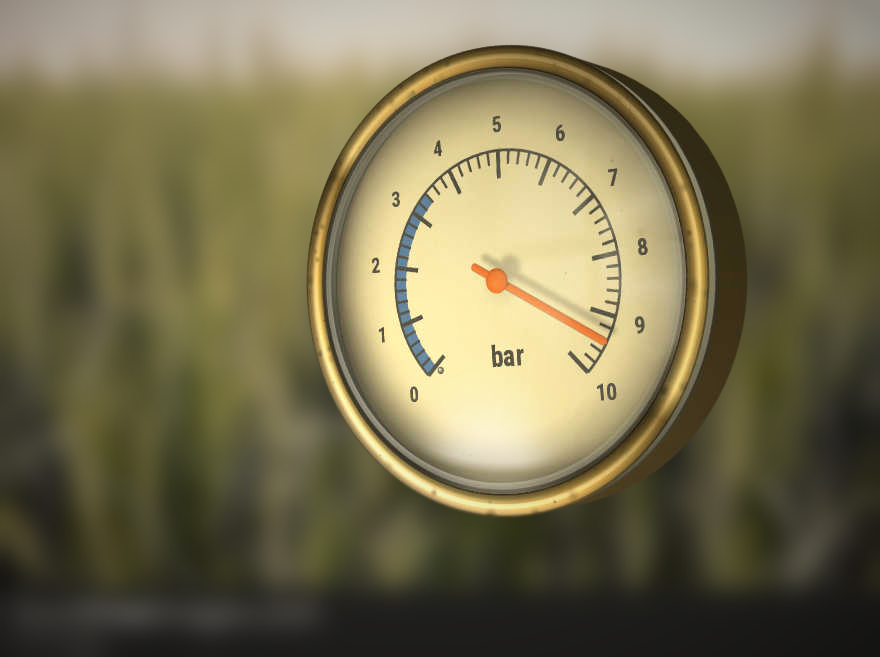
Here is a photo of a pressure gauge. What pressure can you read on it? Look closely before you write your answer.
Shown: 9.4 bar
